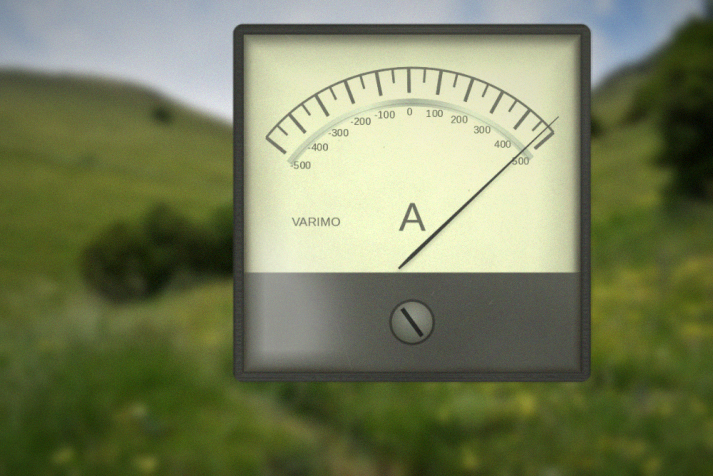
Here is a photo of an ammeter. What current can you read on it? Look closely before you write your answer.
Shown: 475 A
